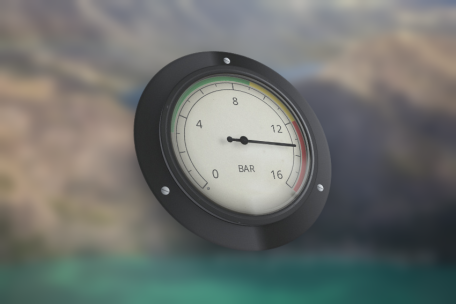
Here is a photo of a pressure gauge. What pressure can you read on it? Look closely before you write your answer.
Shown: 13.5 bar
